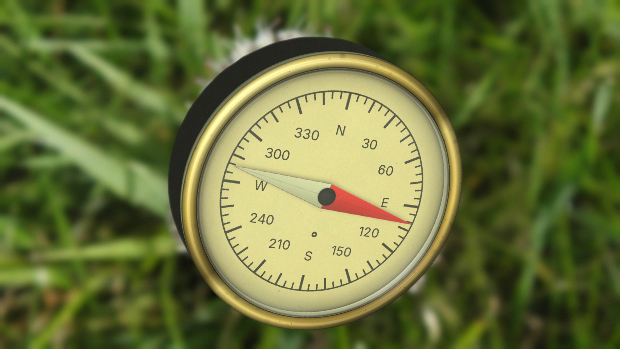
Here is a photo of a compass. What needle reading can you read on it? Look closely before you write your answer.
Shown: 100 °
